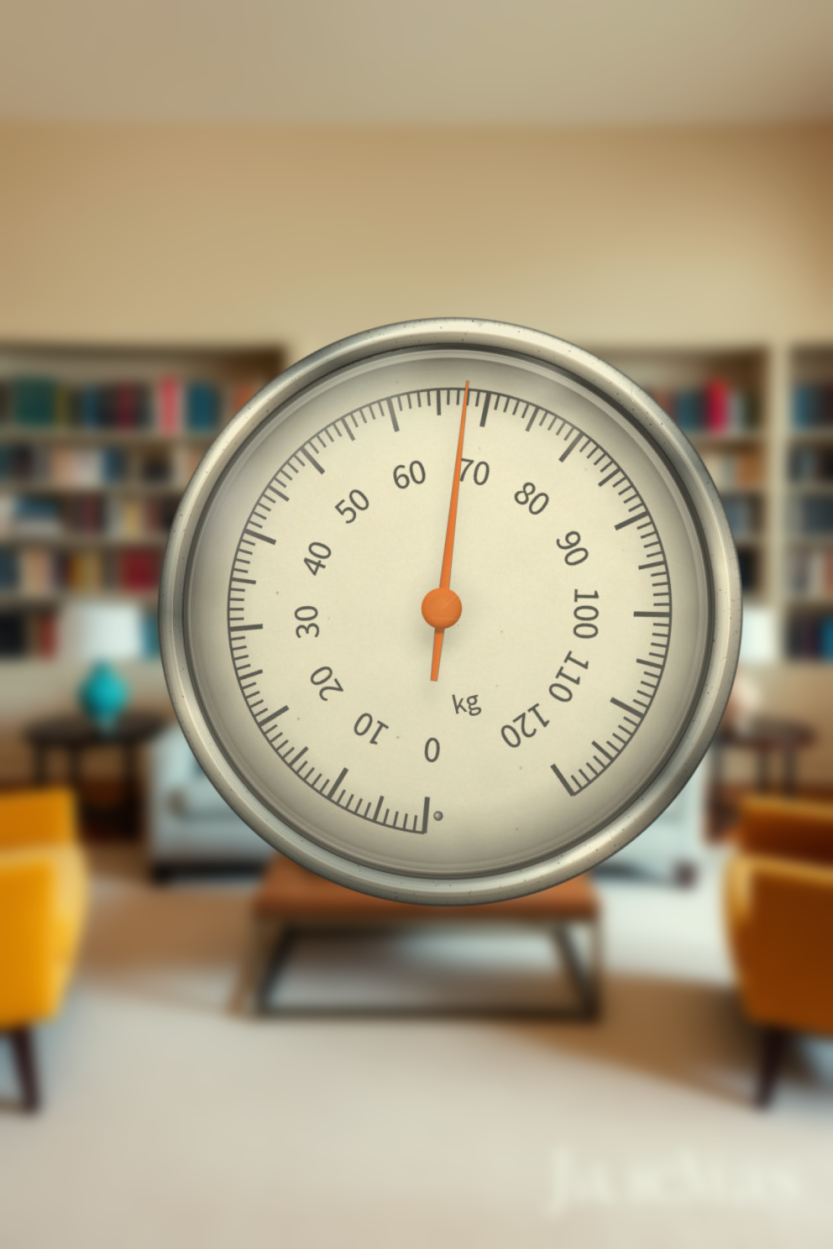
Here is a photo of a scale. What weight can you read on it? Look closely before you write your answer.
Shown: 68 kg
